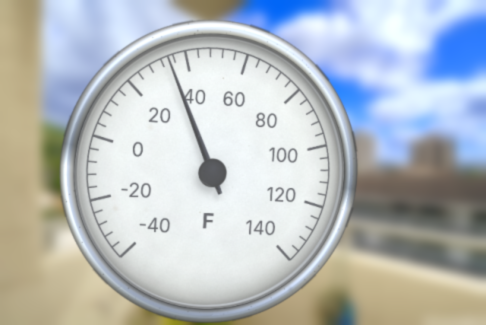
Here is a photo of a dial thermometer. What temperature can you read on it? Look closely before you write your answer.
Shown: 34 °F
